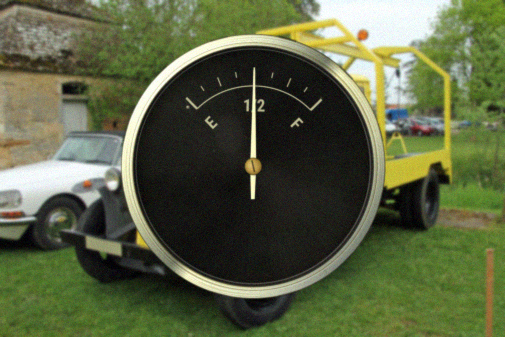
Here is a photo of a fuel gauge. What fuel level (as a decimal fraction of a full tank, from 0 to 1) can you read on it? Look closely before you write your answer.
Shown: 0.5
